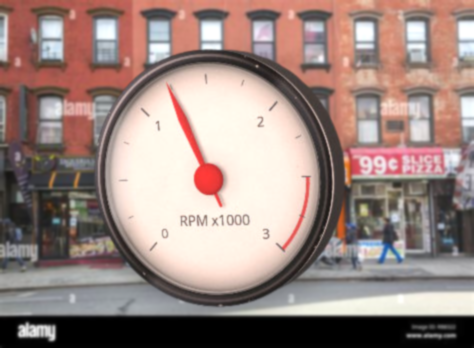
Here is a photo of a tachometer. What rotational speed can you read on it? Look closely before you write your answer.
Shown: 1250 rpm
